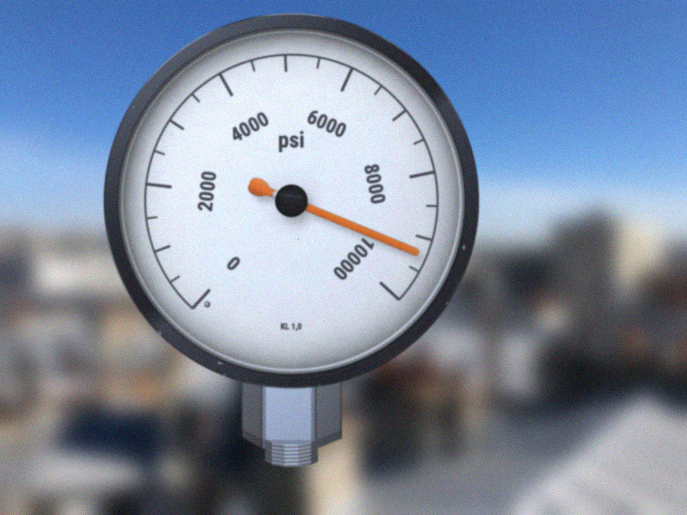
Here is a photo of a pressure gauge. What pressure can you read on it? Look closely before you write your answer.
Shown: 9250 psi
